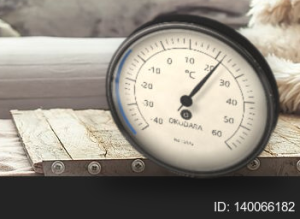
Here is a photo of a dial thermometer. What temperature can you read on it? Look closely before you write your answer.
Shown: 22 °C
